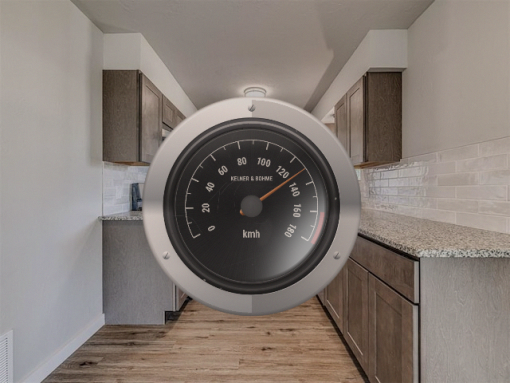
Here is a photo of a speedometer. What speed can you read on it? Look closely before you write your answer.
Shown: 130 km/h
